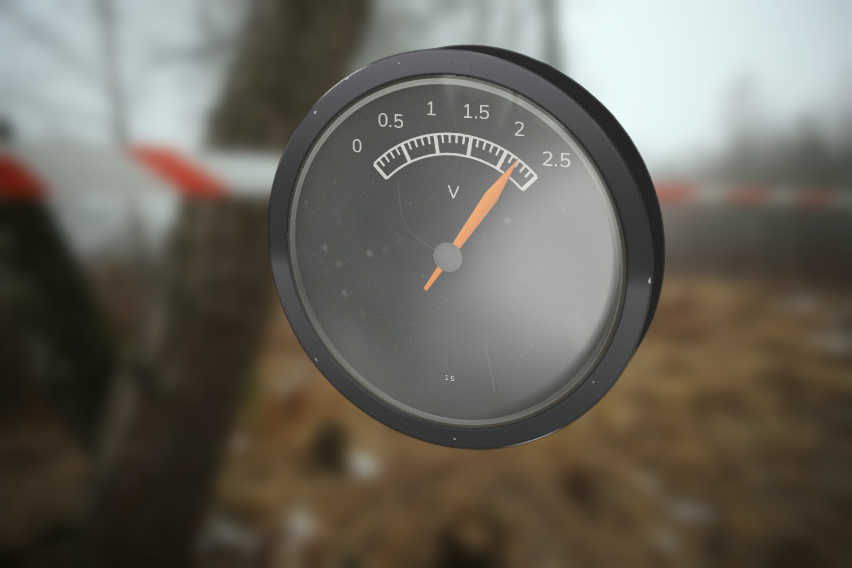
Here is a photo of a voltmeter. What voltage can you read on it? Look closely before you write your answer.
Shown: 2.2 V
